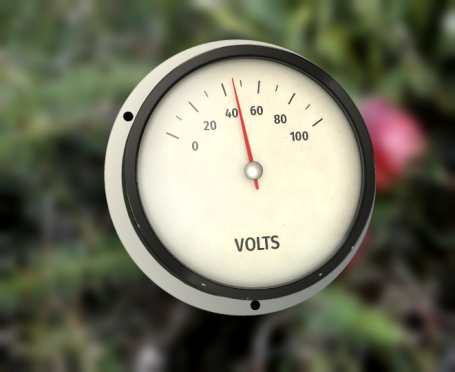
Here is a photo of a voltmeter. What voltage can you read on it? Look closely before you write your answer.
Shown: 45 V
